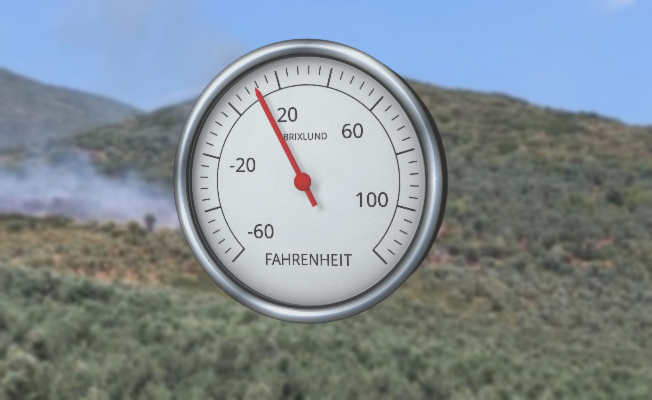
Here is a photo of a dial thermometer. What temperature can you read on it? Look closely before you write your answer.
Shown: 12 °F
